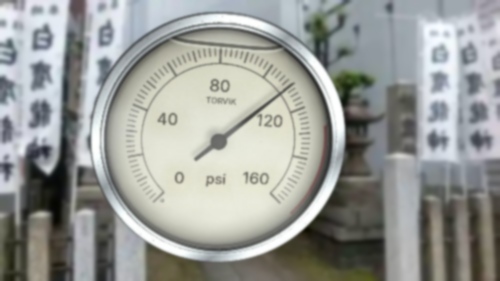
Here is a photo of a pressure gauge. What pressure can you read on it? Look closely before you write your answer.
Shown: 110 psi
